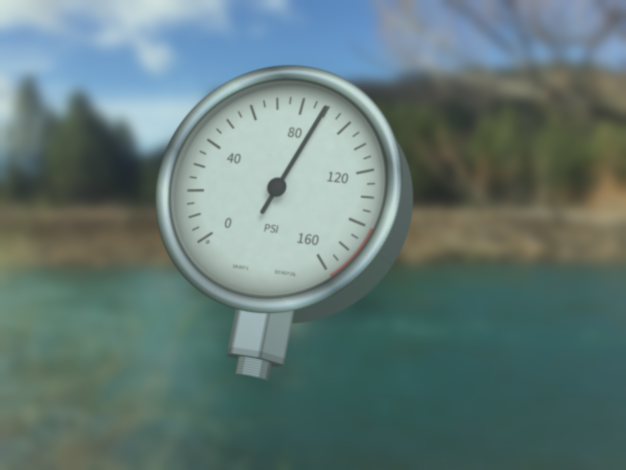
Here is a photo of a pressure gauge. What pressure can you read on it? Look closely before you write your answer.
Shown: 90 psi
